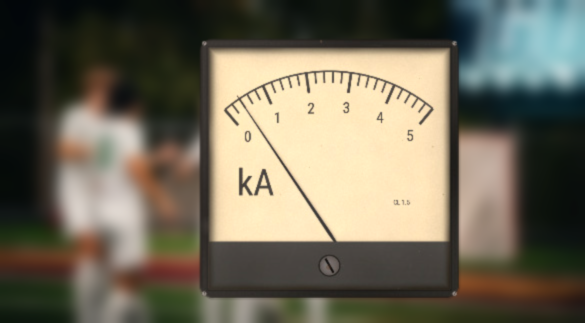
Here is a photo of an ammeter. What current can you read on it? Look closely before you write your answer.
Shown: 0.4 kA
